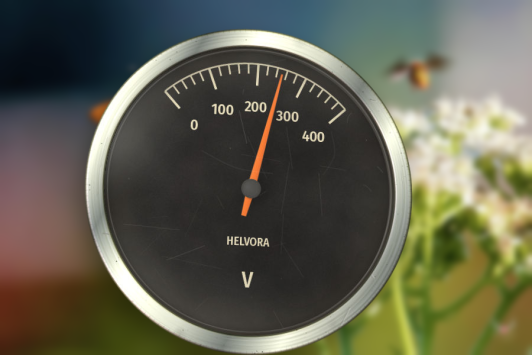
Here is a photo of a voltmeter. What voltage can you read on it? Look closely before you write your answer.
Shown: 250 V
